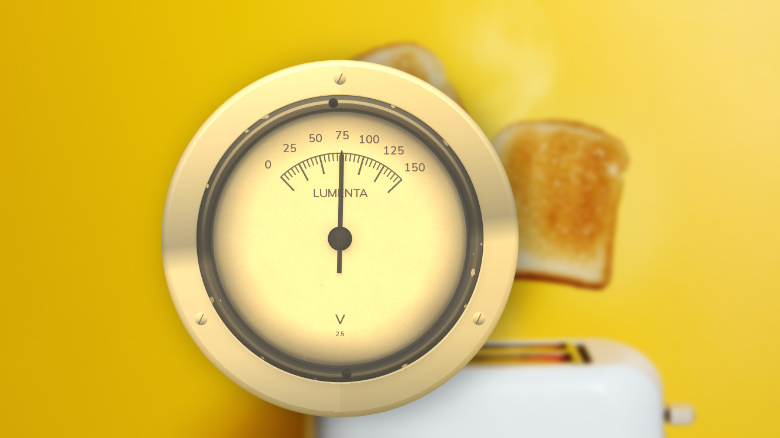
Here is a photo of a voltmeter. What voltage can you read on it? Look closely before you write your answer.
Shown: 75 V
